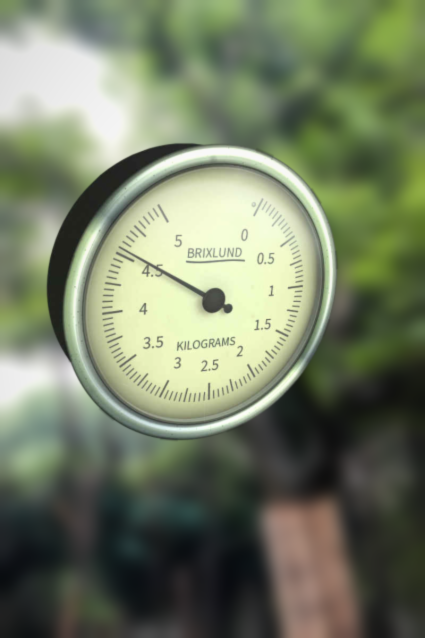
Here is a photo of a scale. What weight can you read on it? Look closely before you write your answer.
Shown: 4.55 kg
